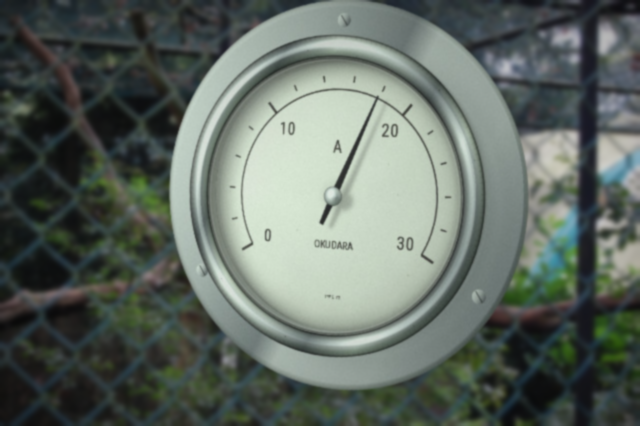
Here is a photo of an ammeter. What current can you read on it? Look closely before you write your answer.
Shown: 18 A
